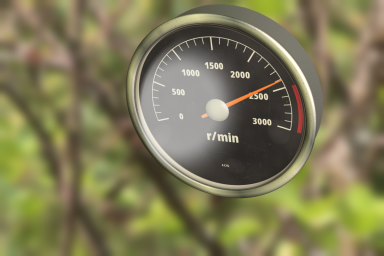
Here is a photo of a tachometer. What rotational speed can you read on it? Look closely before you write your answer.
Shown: 2400 rpm
